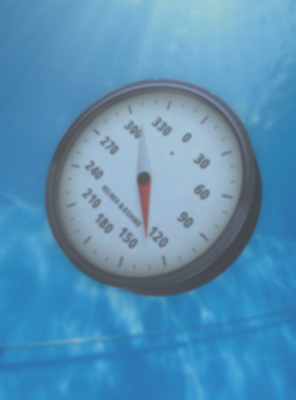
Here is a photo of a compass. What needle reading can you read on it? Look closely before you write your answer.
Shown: 130 °
